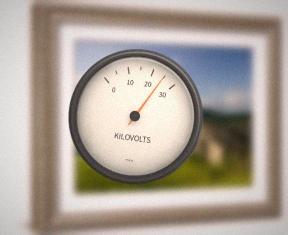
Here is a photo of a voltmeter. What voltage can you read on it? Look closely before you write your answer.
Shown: 25 kV
